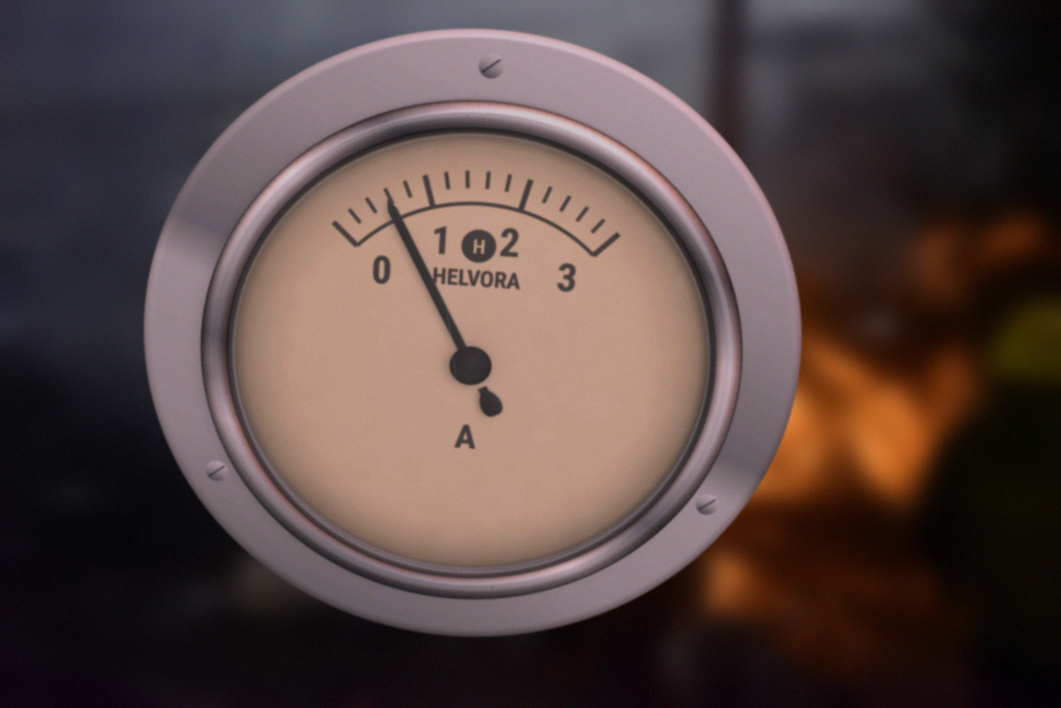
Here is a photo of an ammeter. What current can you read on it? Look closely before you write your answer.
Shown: 0.6 A
